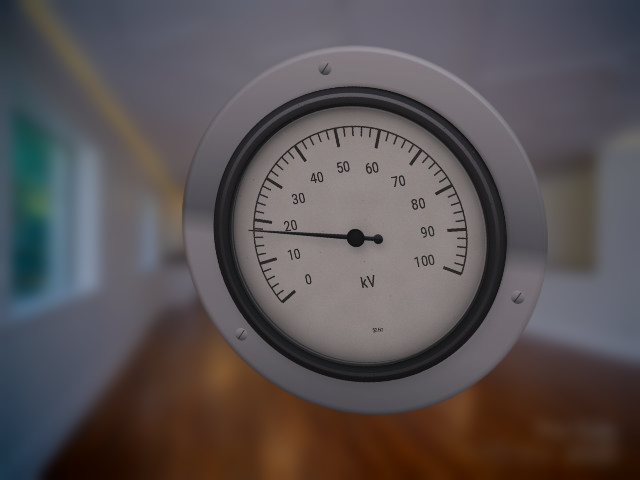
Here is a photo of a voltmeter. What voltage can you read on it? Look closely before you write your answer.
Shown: 18 kV
